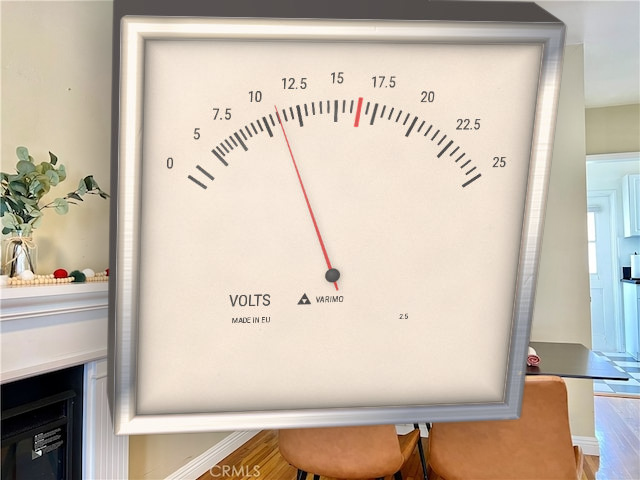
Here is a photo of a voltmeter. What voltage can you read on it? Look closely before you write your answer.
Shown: 11 V
